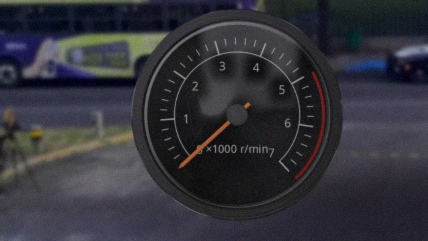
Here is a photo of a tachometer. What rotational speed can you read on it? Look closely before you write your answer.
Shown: 0 rpm
